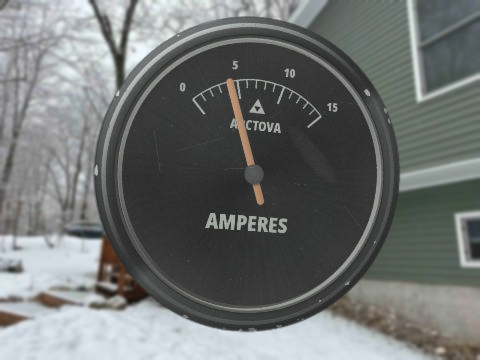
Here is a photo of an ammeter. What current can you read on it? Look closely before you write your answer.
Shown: 4 A
